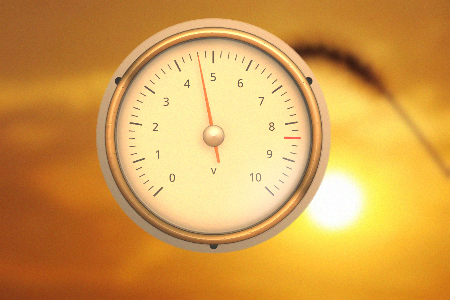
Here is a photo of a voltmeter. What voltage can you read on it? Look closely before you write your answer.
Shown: 4.6 V
